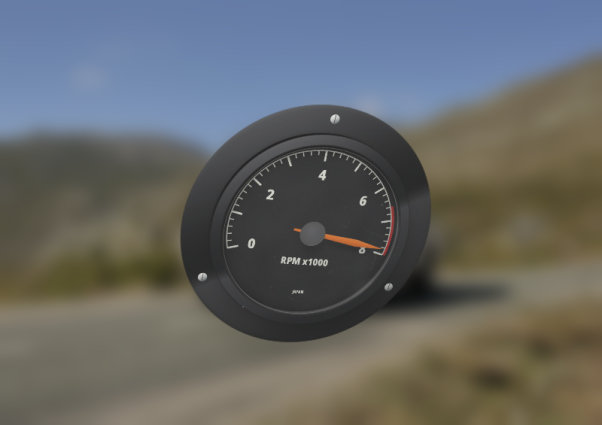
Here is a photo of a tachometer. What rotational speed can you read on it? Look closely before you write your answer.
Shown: 7800 rpm
